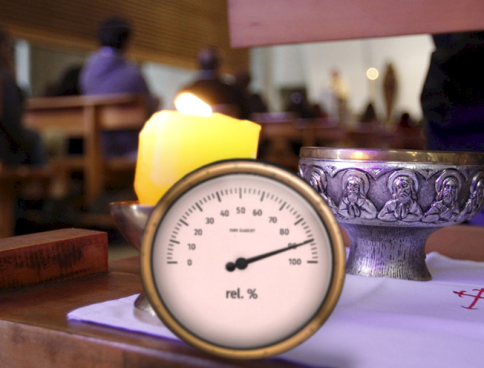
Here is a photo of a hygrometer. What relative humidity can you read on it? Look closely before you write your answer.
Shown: 90 %
